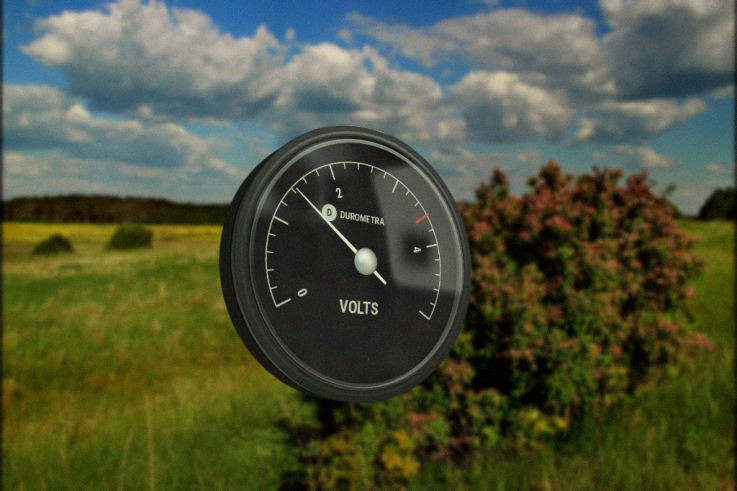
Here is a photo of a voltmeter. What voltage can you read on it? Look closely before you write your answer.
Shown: 1.4 V
